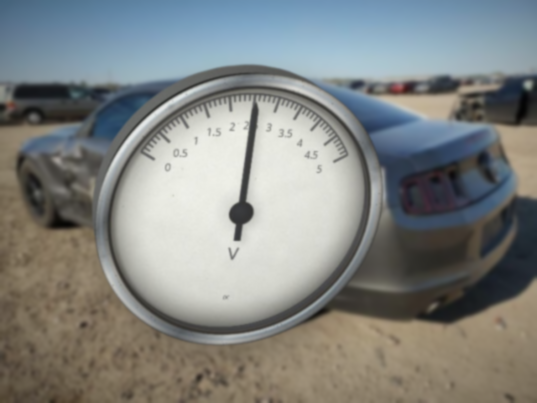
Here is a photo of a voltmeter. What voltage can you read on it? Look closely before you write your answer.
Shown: 2.5 V
